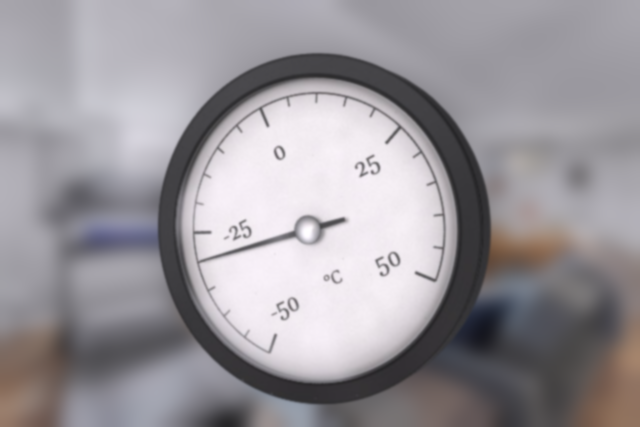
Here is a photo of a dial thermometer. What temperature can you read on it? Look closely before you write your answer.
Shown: -30 °C
